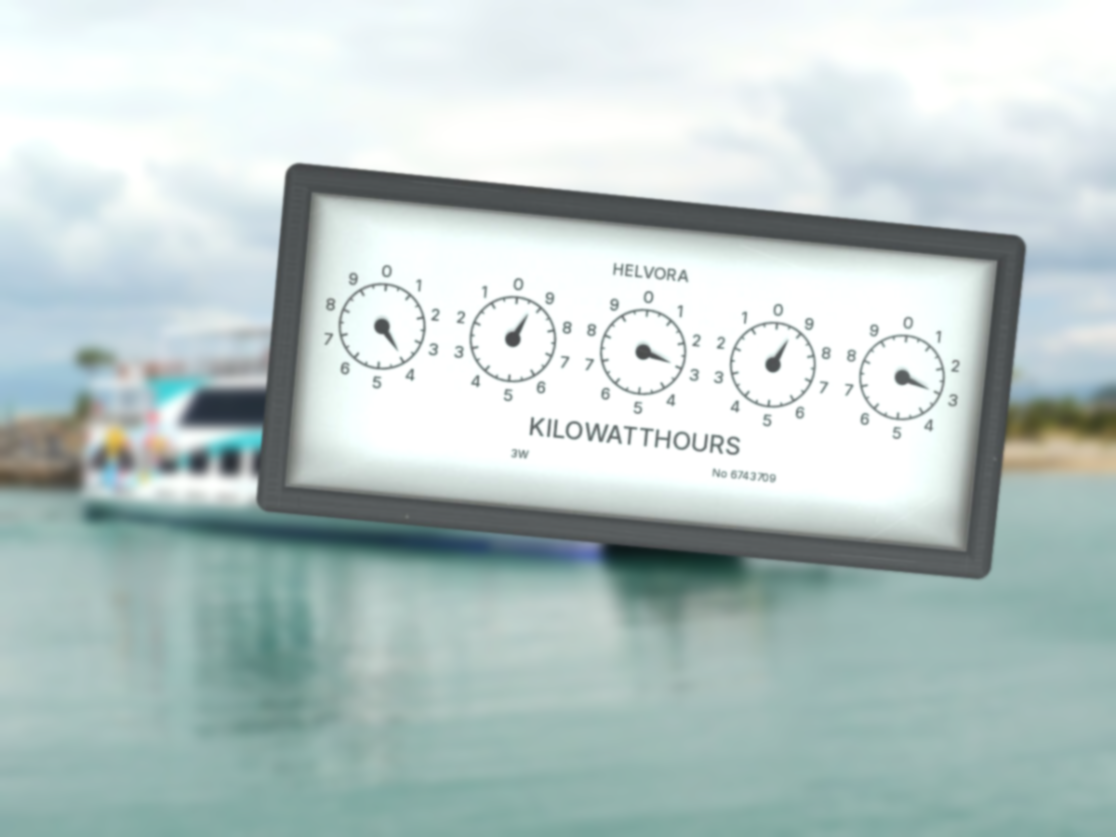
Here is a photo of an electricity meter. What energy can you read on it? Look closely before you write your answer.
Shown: 39293 kWh
